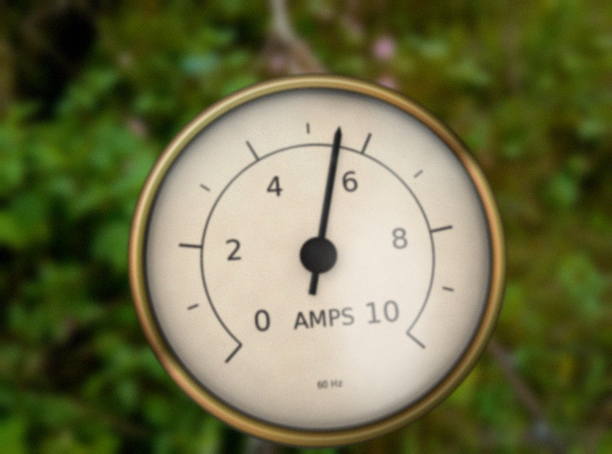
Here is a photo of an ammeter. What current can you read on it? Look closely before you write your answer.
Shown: 5.5 A
